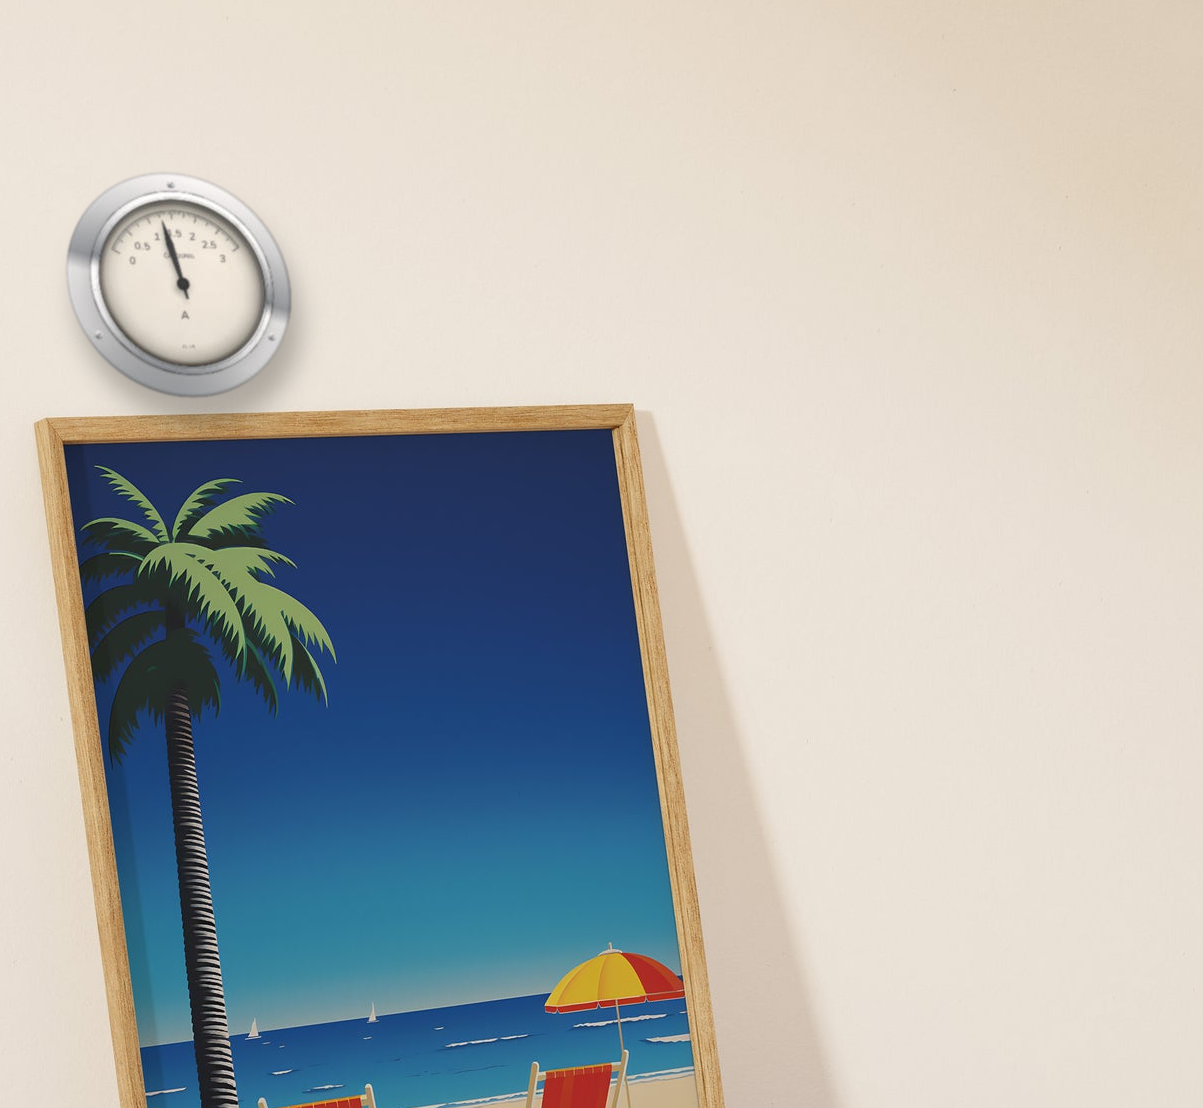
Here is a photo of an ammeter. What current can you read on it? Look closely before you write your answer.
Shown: 1.25 A
